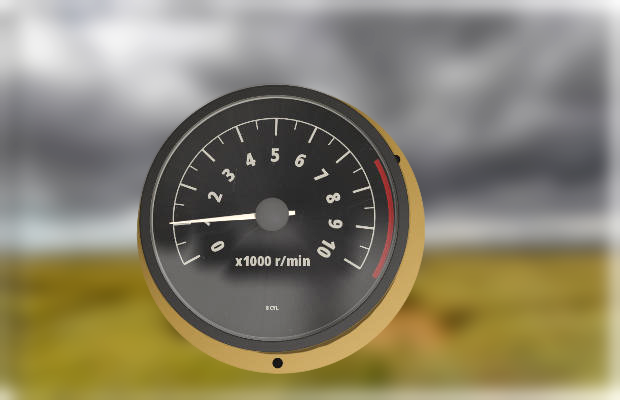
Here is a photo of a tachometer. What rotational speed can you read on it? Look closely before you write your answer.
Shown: 1000 rpm
